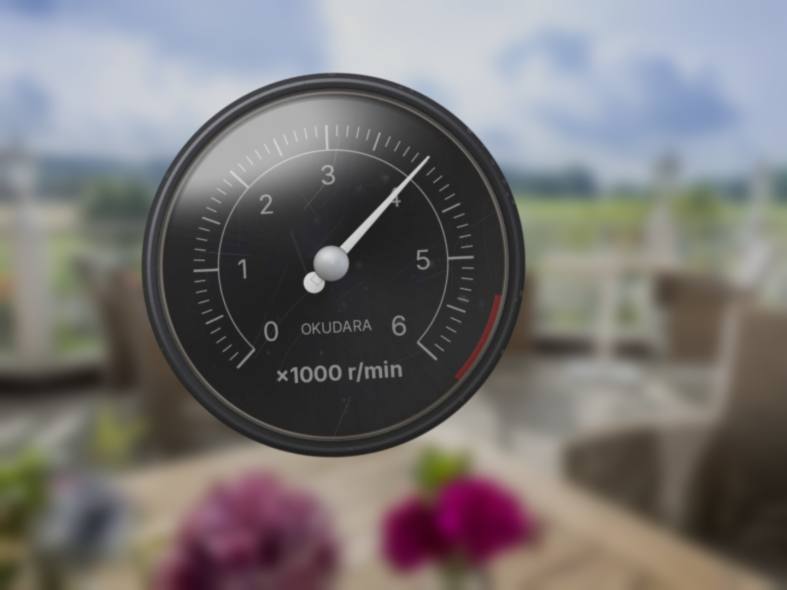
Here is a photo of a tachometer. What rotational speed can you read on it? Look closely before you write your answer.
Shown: 4000 rpm
